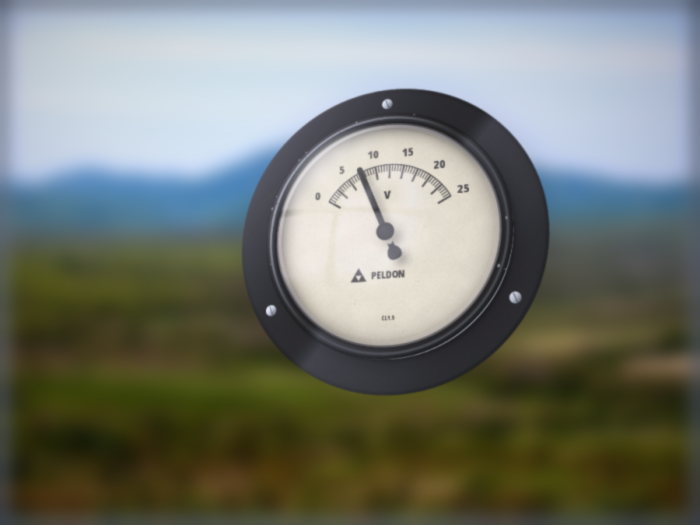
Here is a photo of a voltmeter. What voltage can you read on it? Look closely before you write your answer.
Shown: 7.5 V
